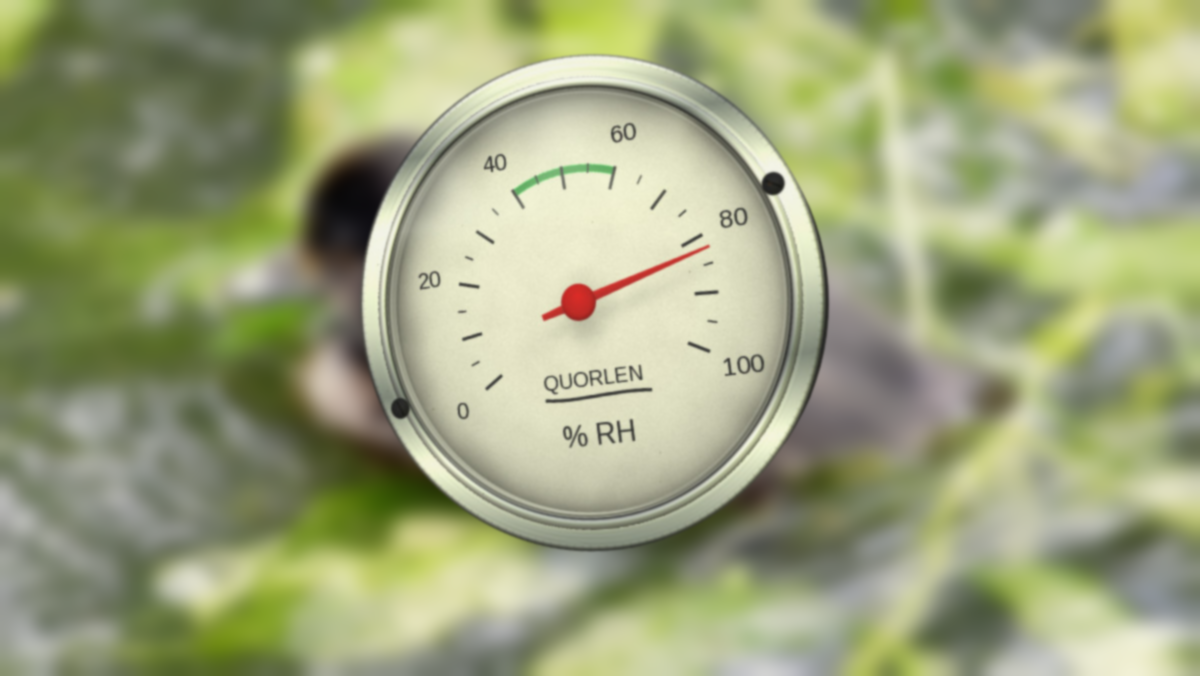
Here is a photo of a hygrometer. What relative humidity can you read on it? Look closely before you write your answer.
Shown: 82.5 %
